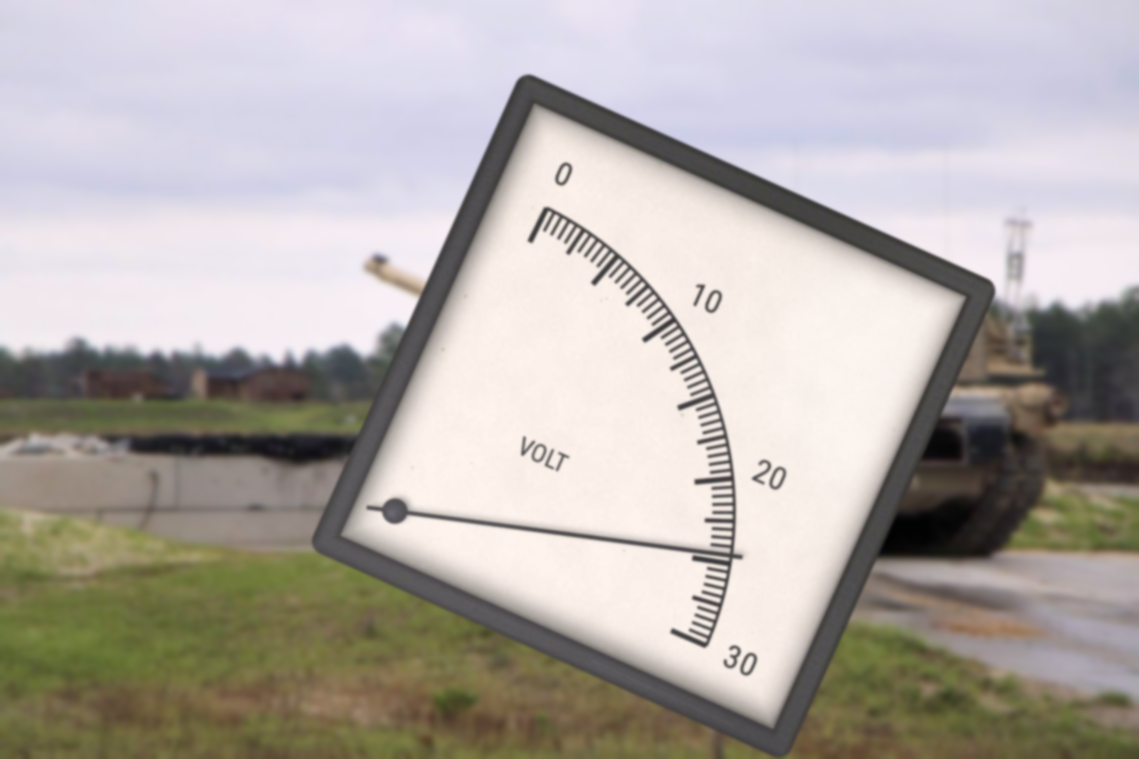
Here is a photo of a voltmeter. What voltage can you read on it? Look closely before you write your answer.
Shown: 24.5 V
